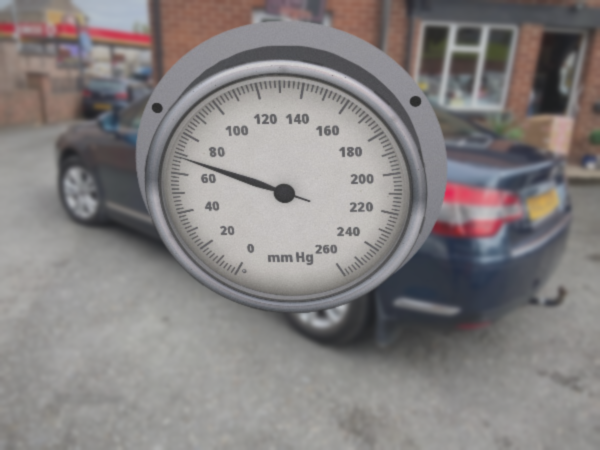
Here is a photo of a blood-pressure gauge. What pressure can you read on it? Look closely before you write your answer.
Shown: 70 mmHg
